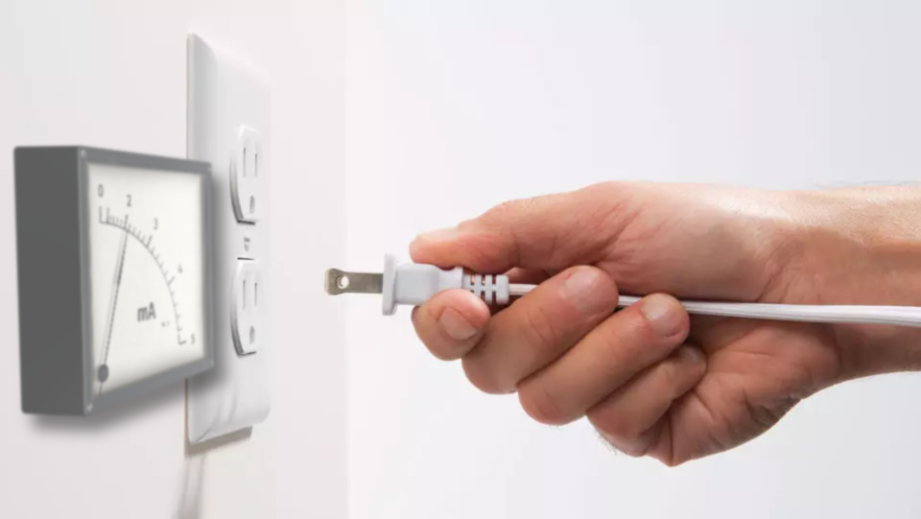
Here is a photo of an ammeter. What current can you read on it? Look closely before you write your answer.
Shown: 2 mA
